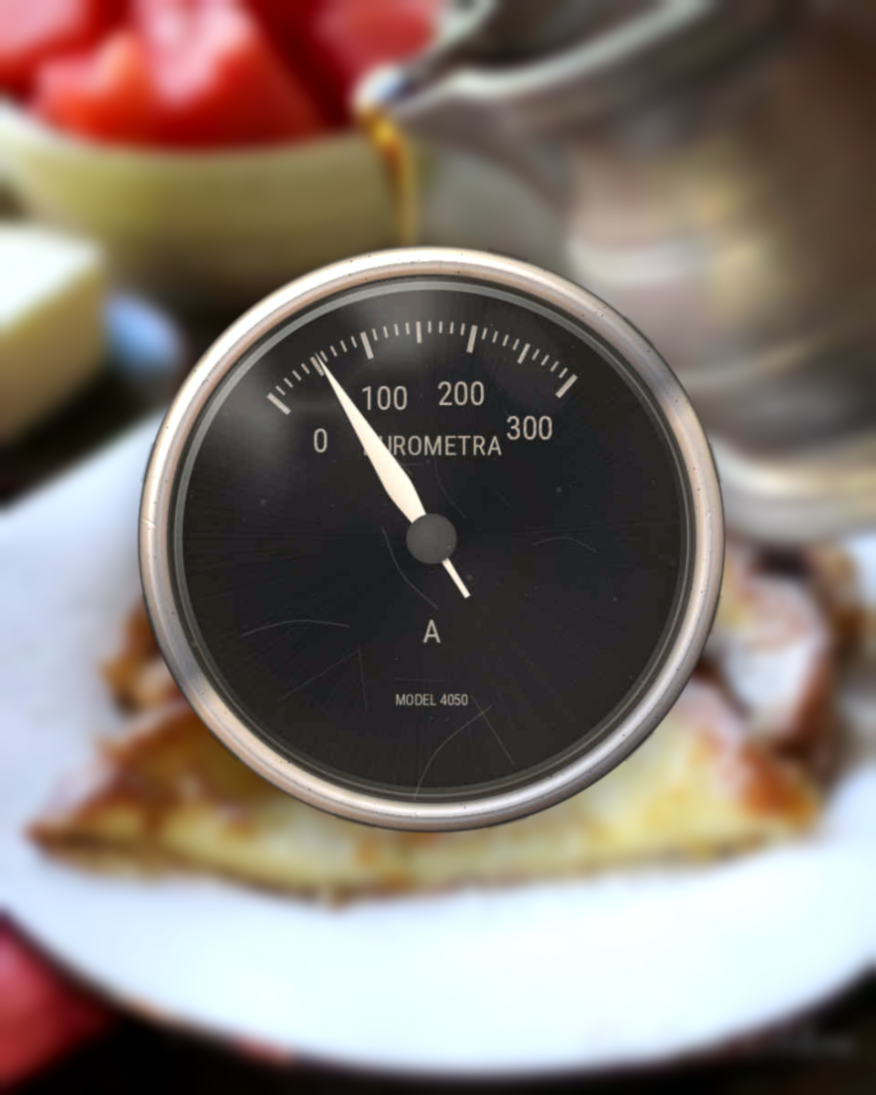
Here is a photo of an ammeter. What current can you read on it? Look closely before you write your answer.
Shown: 55 A
